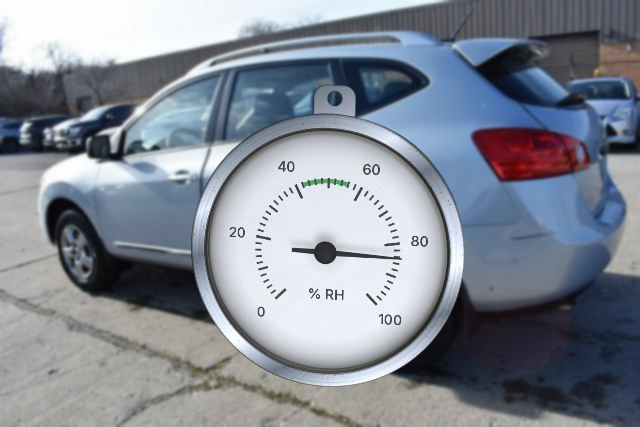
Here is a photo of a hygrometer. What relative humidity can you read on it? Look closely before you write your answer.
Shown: 84 %
